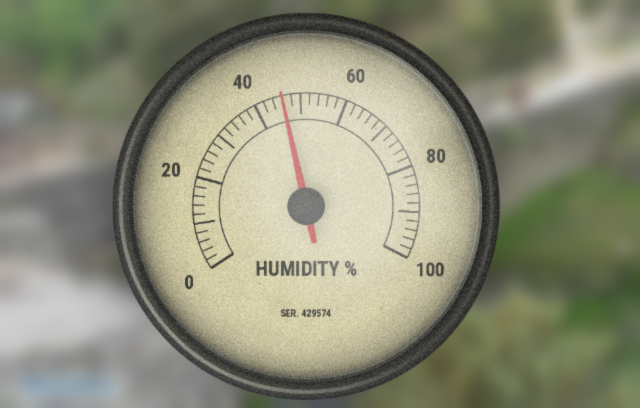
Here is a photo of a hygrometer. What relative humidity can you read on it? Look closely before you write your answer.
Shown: 46 %
